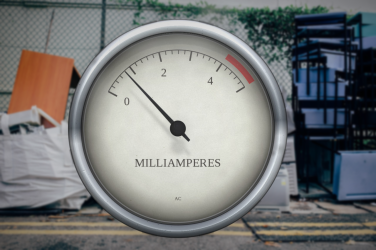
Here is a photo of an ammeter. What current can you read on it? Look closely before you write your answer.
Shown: 0.8 mA
